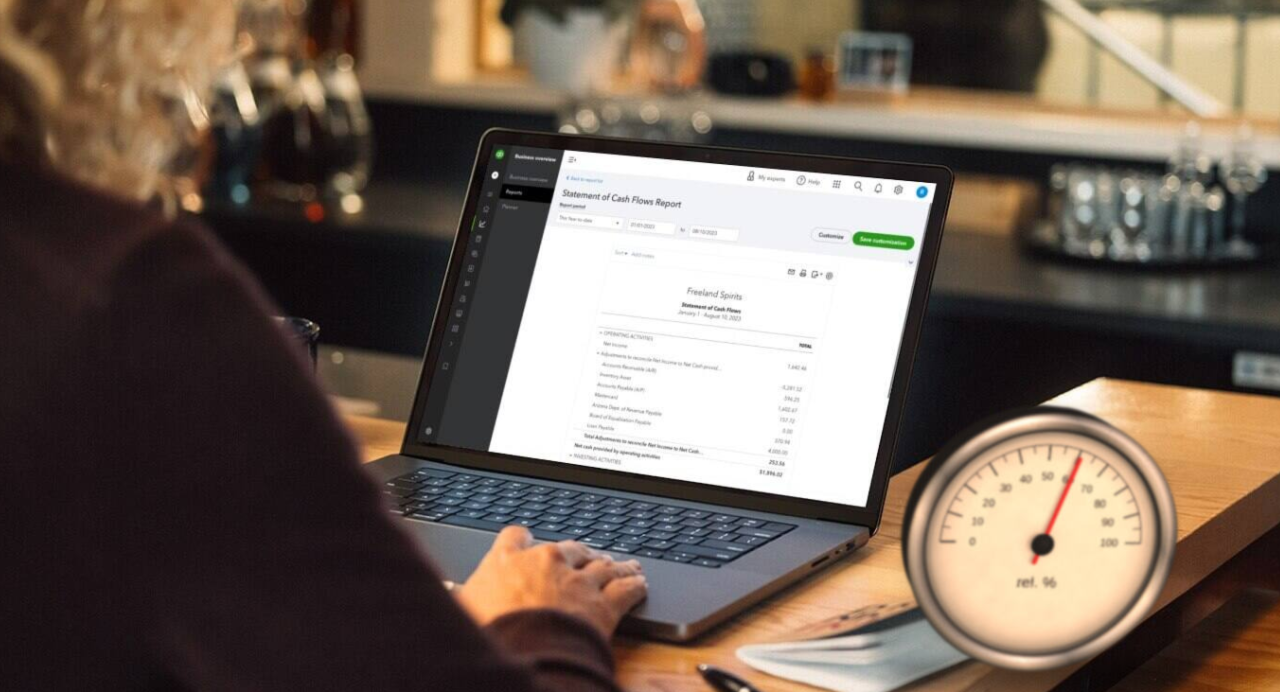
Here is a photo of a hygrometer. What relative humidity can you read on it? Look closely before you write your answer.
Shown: 60 %
